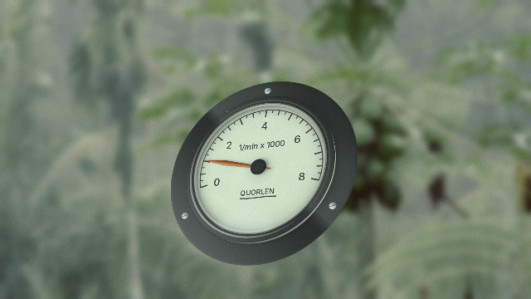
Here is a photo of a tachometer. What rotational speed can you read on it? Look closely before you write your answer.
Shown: 1000 rpm
